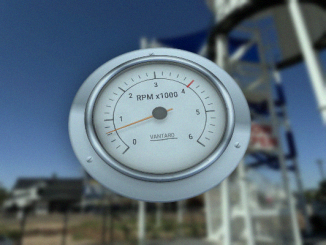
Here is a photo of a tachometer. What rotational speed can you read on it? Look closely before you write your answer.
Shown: 600 rpm
